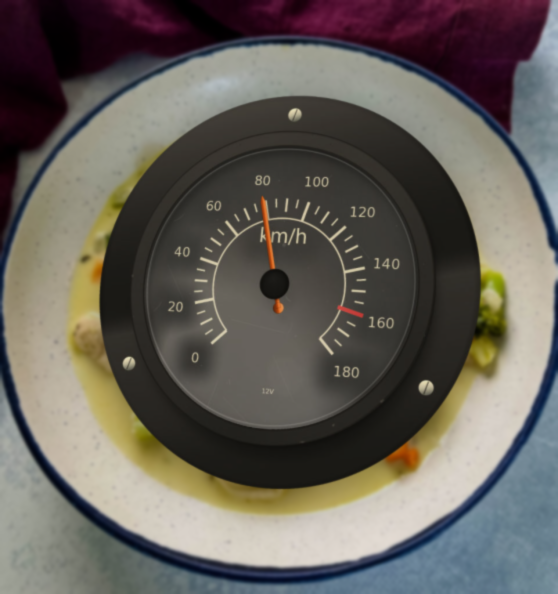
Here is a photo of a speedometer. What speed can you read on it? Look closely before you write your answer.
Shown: 80 km/h
